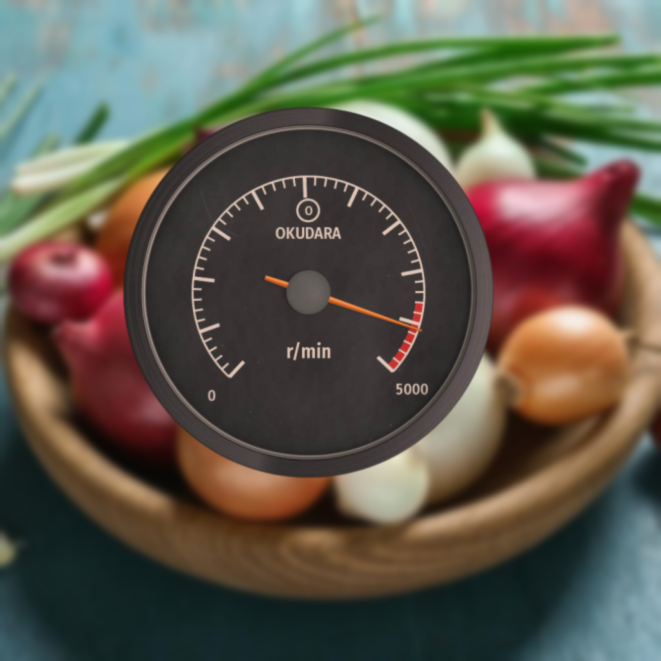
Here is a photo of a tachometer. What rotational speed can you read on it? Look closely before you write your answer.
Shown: 4550 rpm
